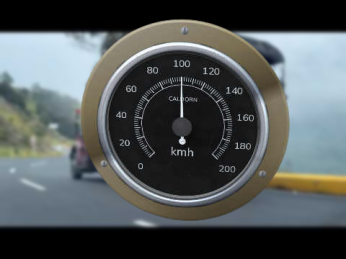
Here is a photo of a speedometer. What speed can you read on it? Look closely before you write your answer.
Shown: 100 km/h
